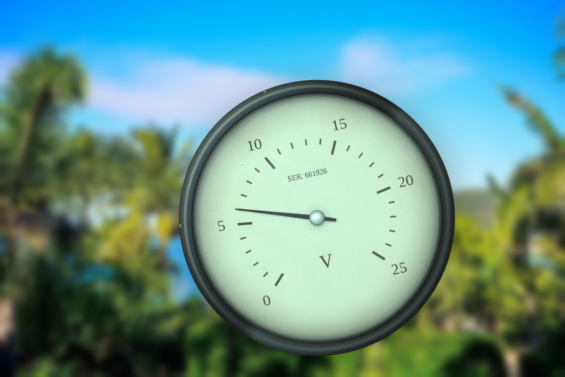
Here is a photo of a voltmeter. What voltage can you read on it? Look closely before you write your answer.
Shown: 6 V
